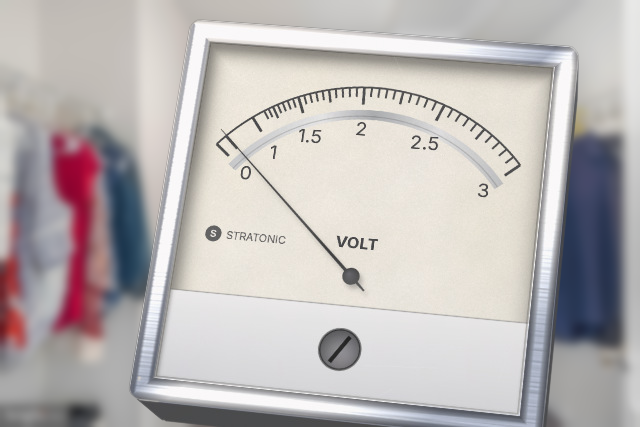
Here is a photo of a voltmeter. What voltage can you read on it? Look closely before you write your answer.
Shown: 0.5 V
